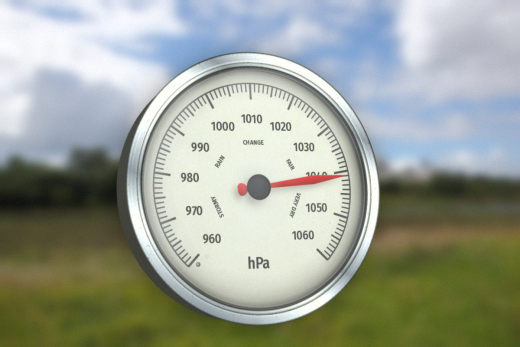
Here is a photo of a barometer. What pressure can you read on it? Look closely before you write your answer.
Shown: 1041 hPa
